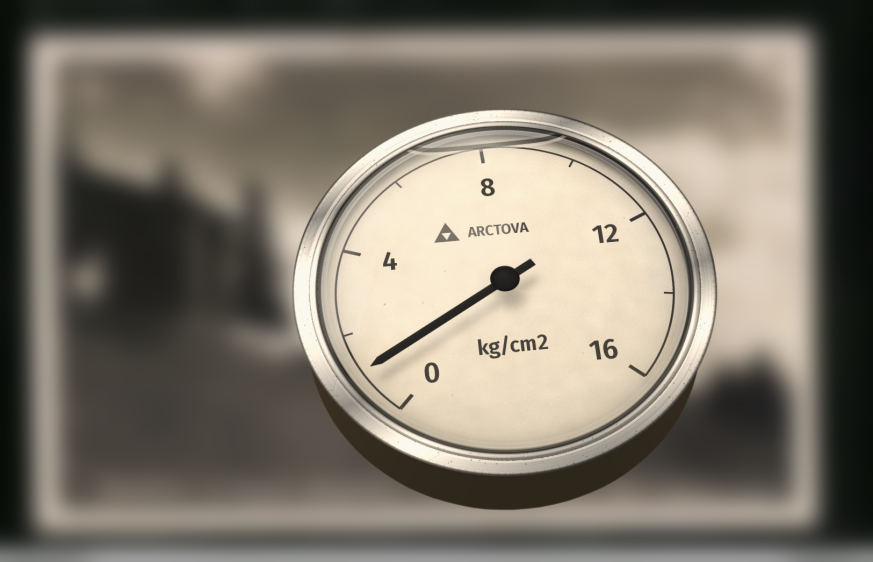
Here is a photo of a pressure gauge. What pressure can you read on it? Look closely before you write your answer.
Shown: 1 kg/cm²
